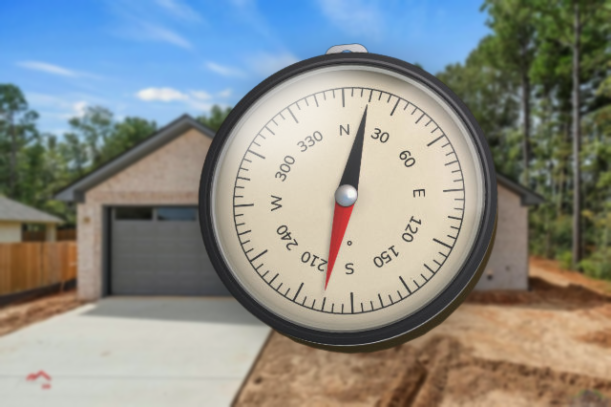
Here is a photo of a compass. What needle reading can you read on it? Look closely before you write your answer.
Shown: 195 °
